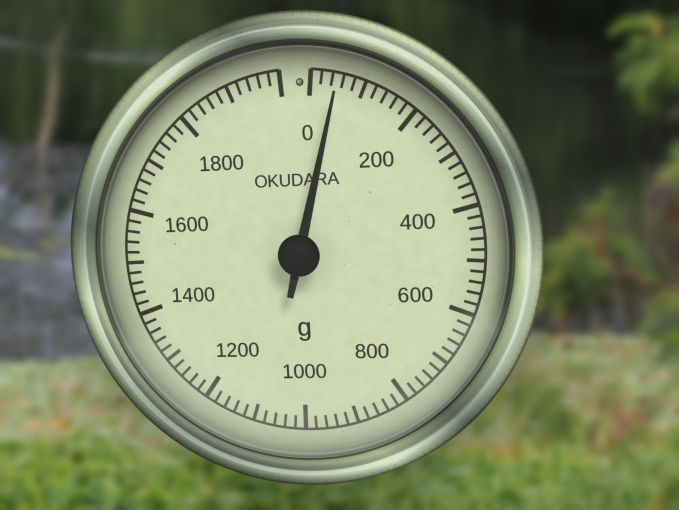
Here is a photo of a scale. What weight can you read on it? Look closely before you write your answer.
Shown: 50 g
